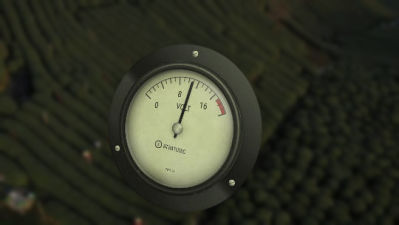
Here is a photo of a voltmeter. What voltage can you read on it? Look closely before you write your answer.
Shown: 11 V
